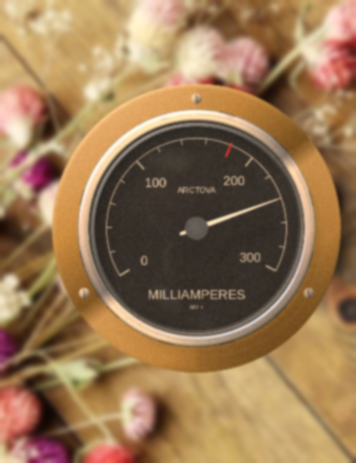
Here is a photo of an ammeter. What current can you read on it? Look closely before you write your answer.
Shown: 240 mA
